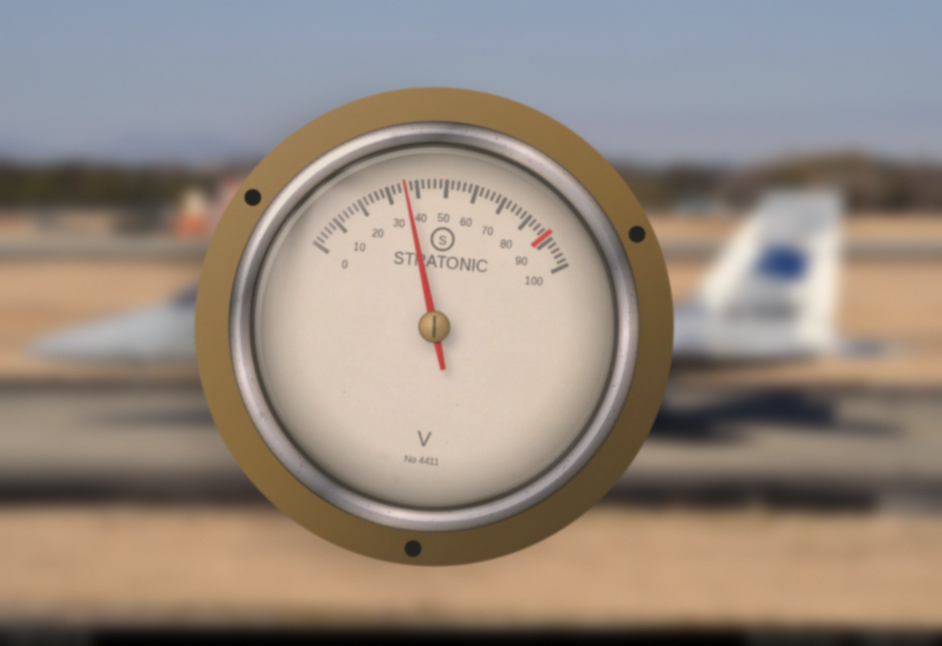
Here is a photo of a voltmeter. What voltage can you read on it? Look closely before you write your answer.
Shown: 36 V
